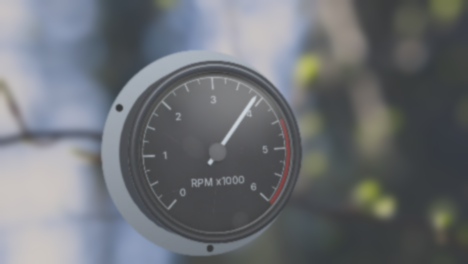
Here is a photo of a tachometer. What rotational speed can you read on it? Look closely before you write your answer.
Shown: 3875 rpm
